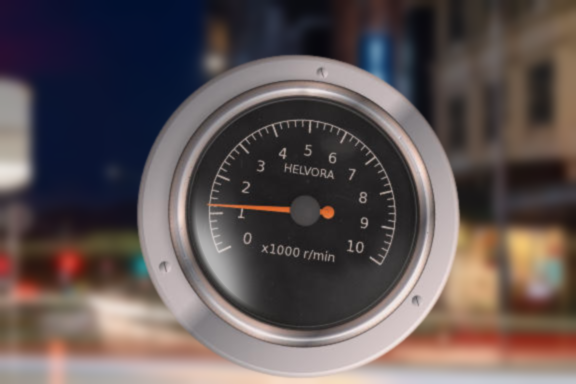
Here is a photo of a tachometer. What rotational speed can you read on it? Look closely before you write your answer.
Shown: 1200 rpm
